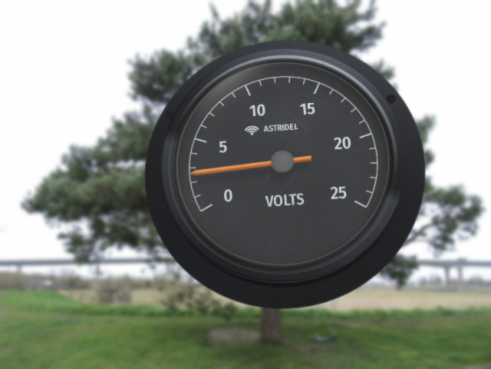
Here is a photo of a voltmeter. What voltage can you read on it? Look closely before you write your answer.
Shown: 2.5 V
